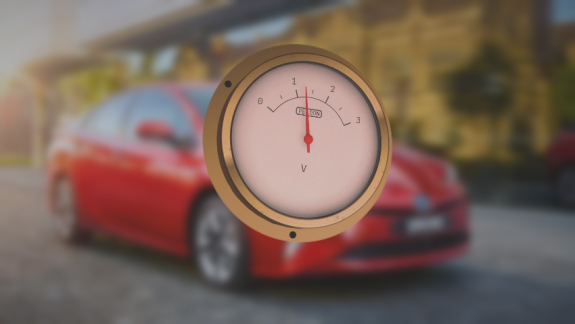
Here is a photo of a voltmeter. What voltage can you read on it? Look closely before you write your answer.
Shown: 1.25 V
